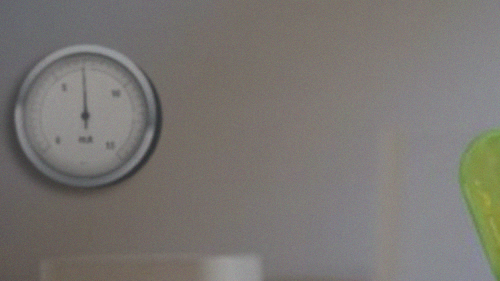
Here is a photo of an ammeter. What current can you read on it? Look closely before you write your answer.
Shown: 7 mA
